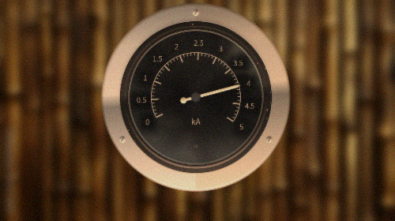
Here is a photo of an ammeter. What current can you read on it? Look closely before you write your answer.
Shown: 4 kA
